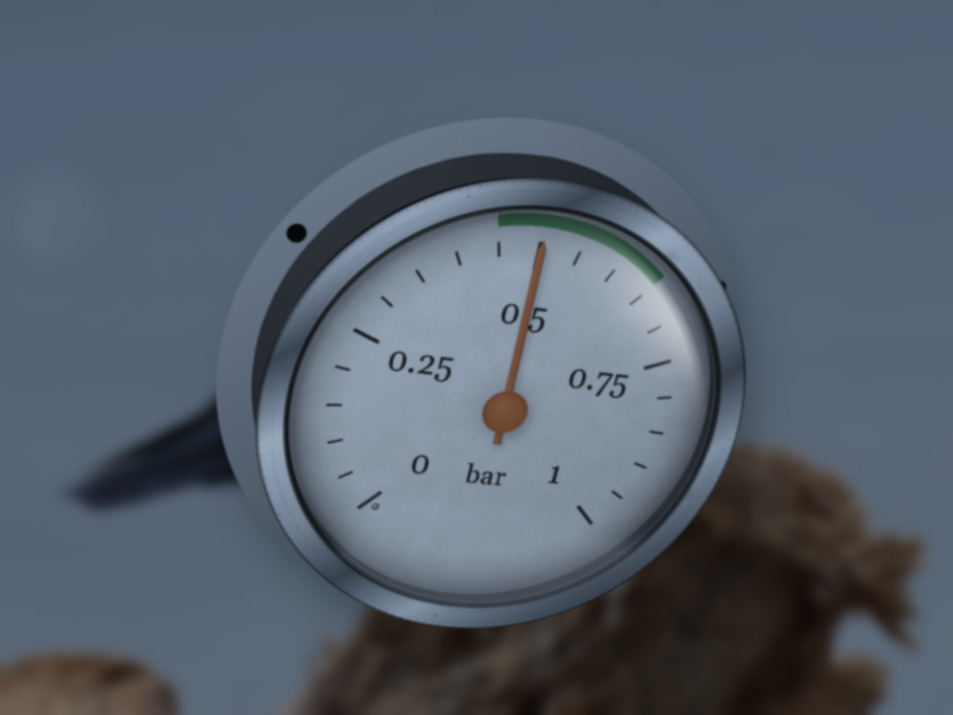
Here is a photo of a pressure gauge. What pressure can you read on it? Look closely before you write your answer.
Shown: 0.5 bar
